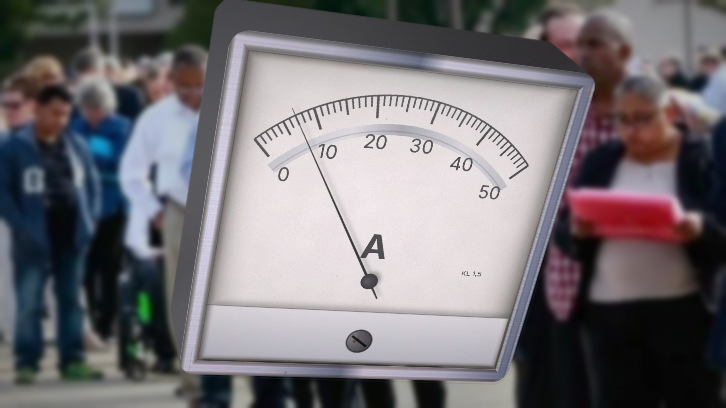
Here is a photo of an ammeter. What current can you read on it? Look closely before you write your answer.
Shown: 7 A
